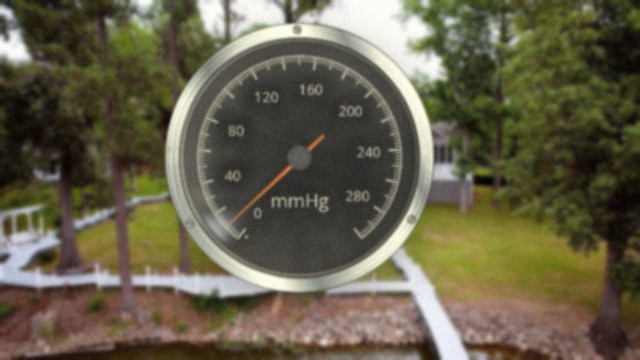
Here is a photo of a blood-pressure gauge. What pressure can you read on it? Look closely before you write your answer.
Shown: 10 mmHg
